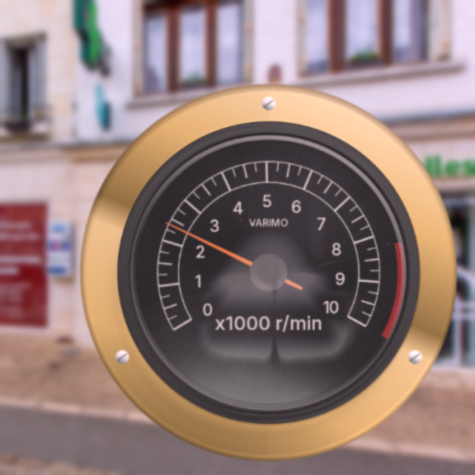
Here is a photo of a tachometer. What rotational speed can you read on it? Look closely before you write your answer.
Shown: 2375 rpm
